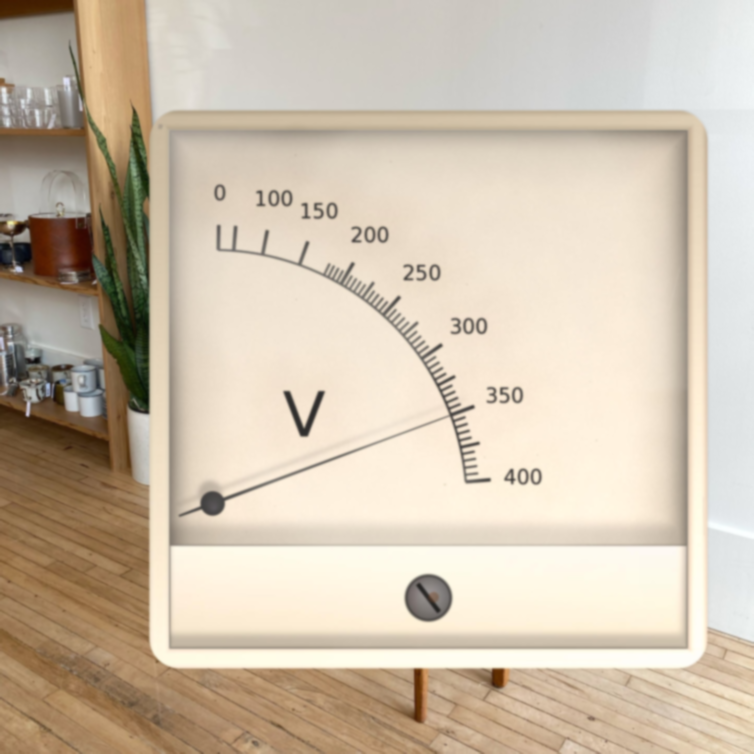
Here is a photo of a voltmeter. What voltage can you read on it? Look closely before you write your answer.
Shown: 350 V
